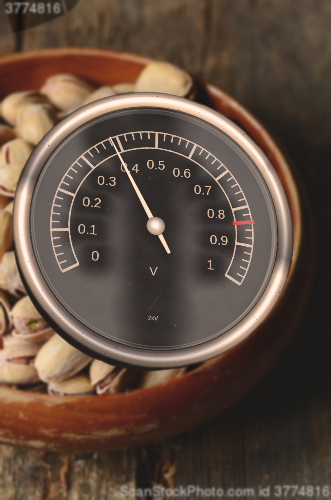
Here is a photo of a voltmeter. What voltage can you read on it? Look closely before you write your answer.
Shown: 0.38 V
